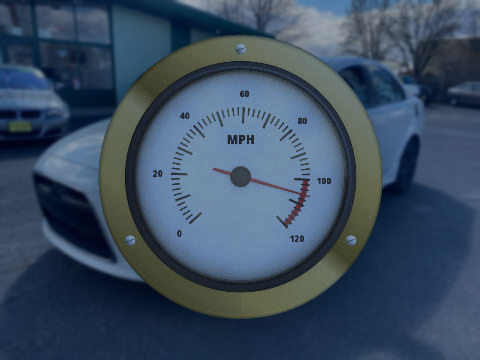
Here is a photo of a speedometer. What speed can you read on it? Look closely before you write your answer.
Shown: 106 mph
